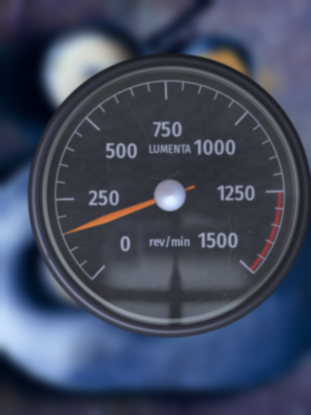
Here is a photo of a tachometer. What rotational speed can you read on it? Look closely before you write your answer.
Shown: 150 rpm
